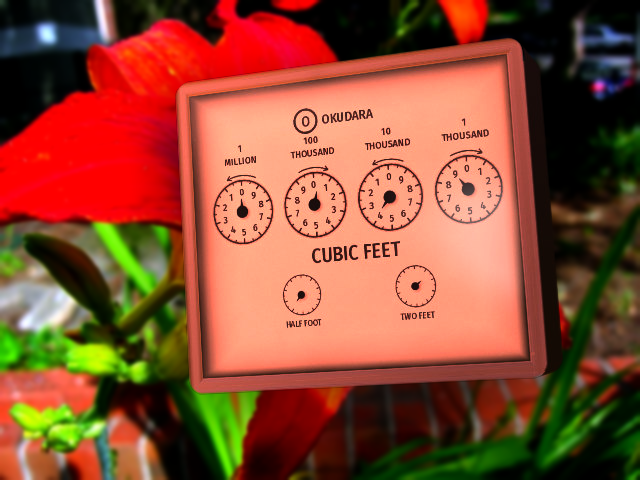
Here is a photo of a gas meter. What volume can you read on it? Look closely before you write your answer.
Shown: 3900 ft³
